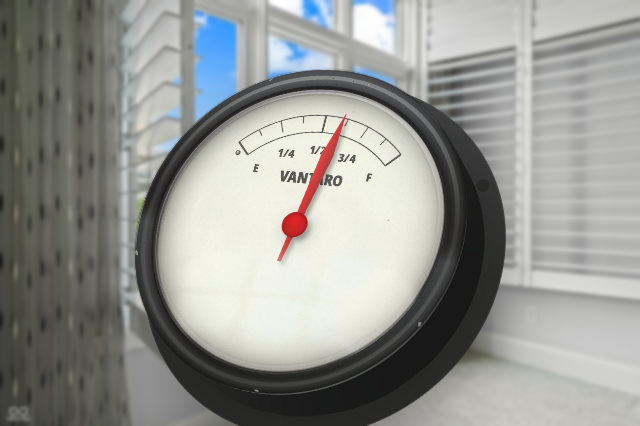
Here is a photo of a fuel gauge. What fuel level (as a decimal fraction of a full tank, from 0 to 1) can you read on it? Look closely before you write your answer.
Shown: 0.625
